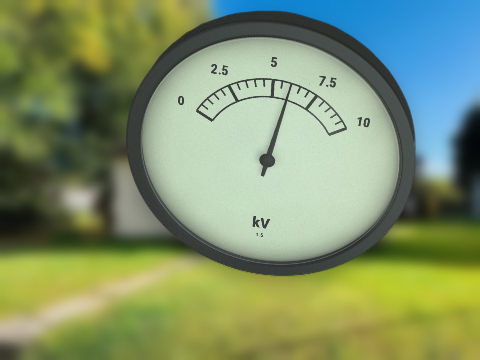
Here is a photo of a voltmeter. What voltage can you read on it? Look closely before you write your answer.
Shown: 6 kV
